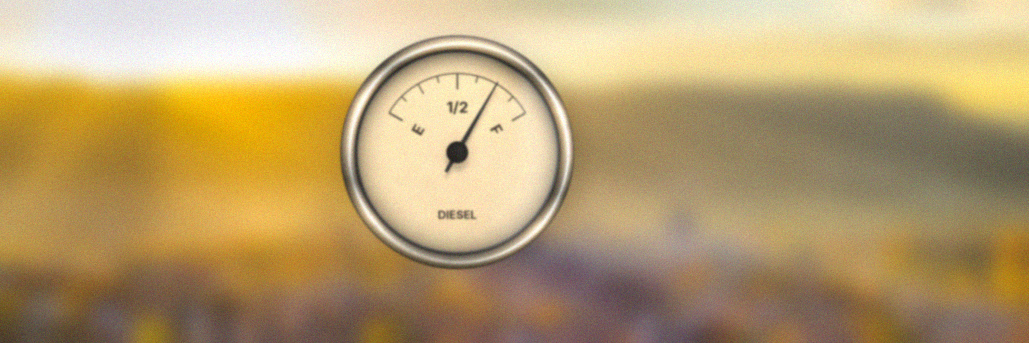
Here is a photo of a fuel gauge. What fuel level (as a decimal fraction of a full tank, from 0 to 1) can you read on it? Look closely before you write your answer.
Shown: 0.75
